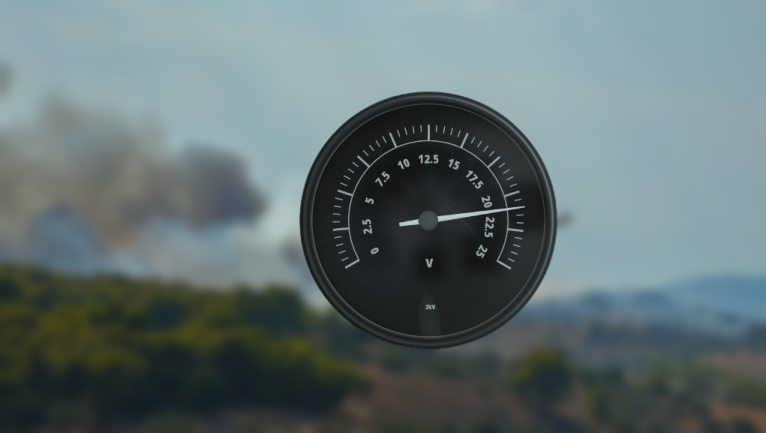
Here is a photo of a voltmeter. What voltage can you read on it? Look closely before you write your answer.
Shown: 21 V
